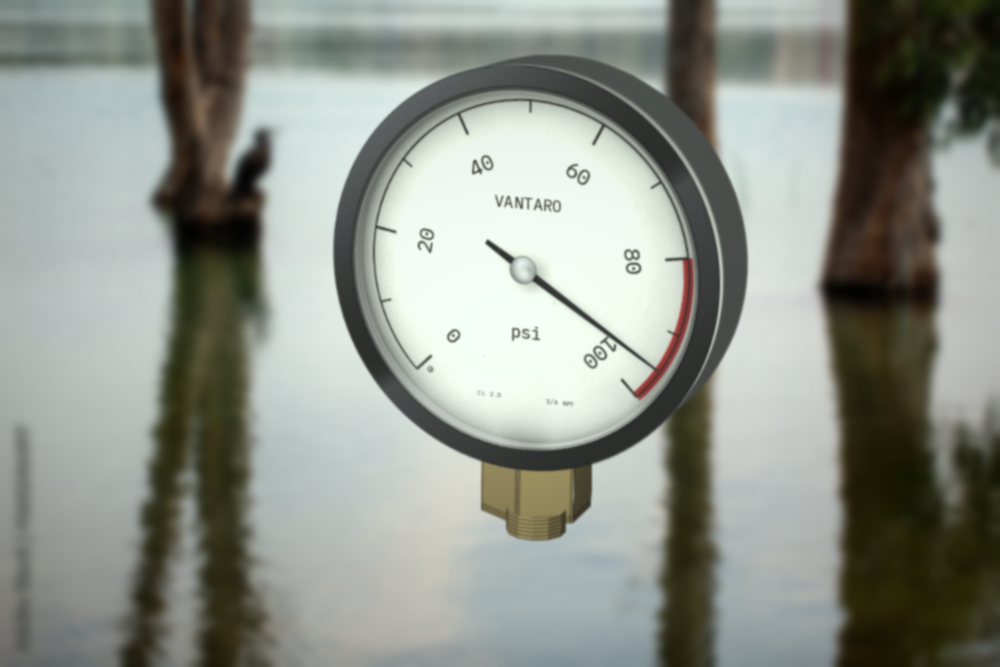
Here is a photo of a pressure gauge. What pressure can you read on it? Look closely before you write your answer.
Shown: 95 psi
